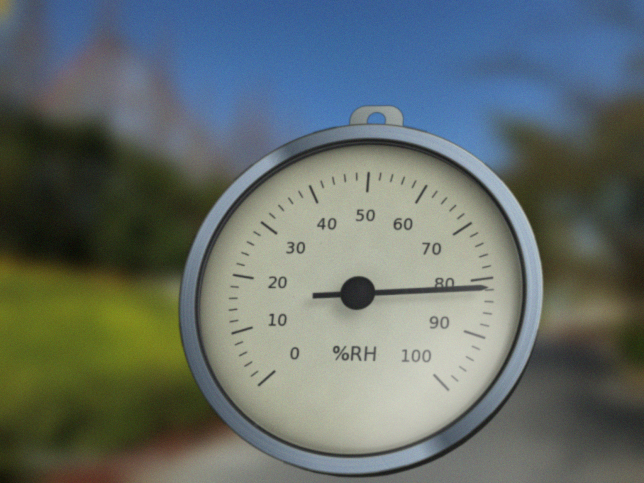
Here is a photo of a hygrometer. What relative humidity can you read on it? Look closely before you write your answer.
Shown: 82 %
